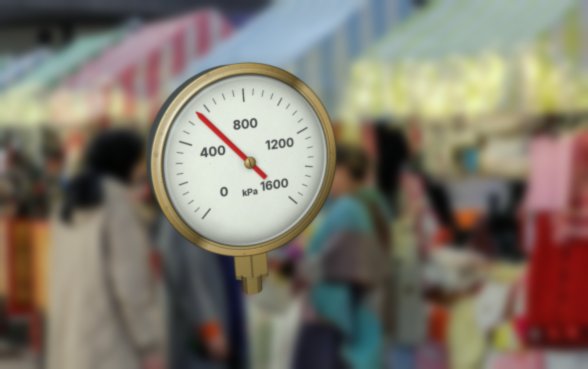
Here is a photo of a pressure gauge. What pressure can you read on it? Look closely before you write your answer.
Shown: 550 kPa
